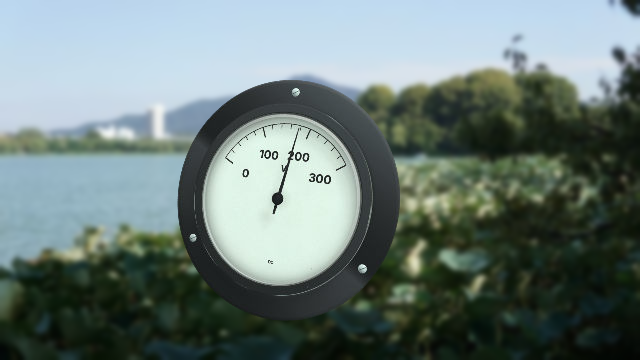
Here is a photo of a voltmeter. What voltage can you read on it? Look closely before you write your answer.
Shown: 180 V
